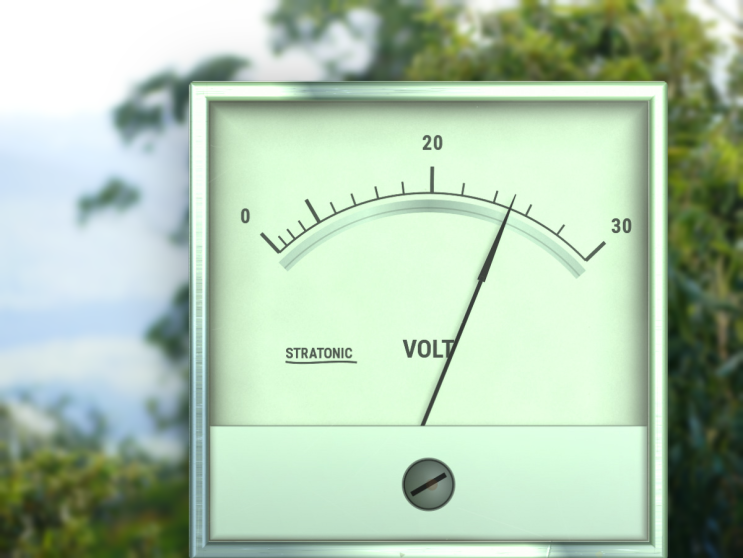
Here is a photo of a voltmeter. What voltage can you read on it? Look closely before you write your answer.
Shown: 25 V
